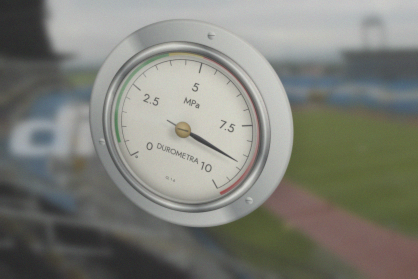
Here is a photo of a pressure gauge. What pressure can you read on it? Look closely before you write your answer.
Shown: 8.75 MPa
